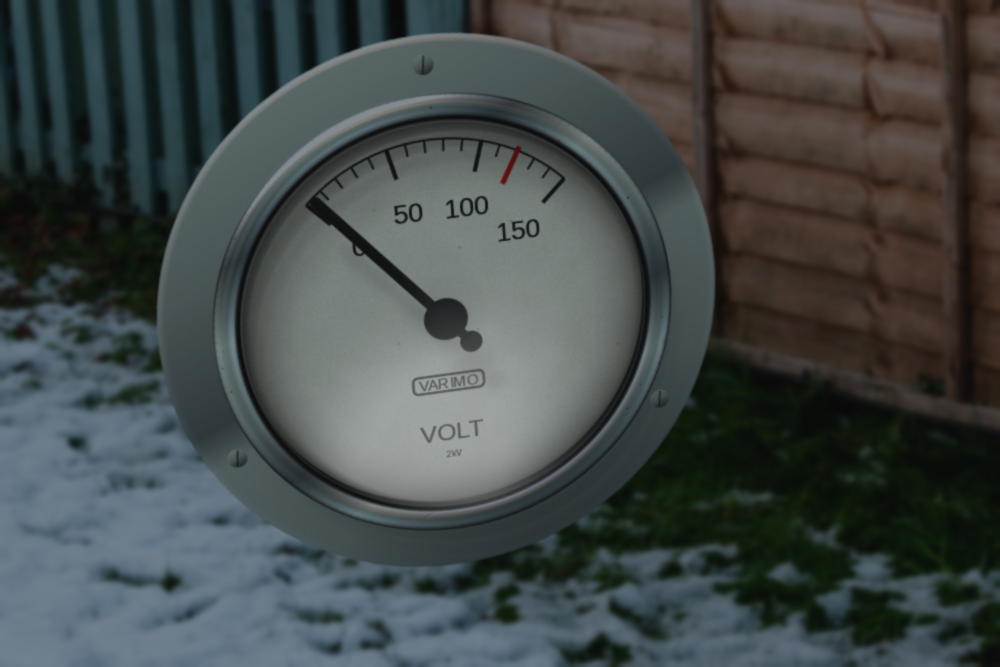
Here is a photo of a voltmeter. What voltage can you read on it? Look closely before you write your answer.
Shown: 5 V
